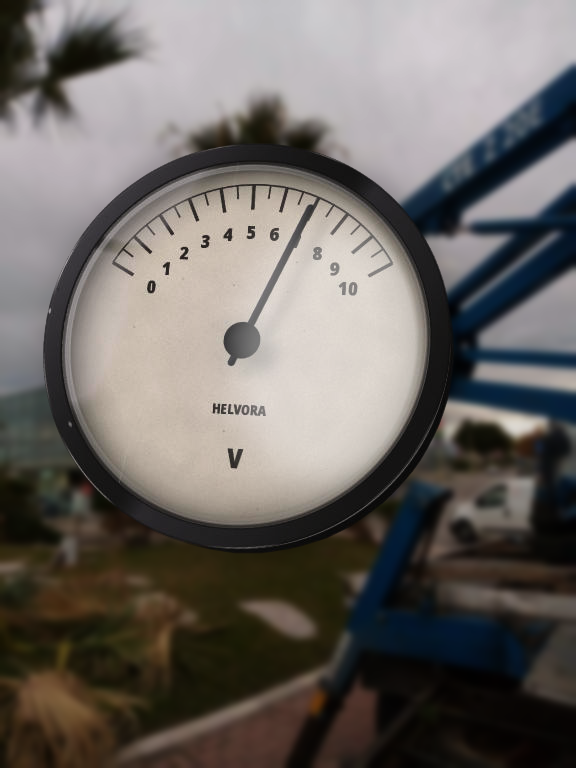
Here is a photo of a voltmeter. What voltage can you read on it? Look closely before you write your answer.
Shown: 7 V
